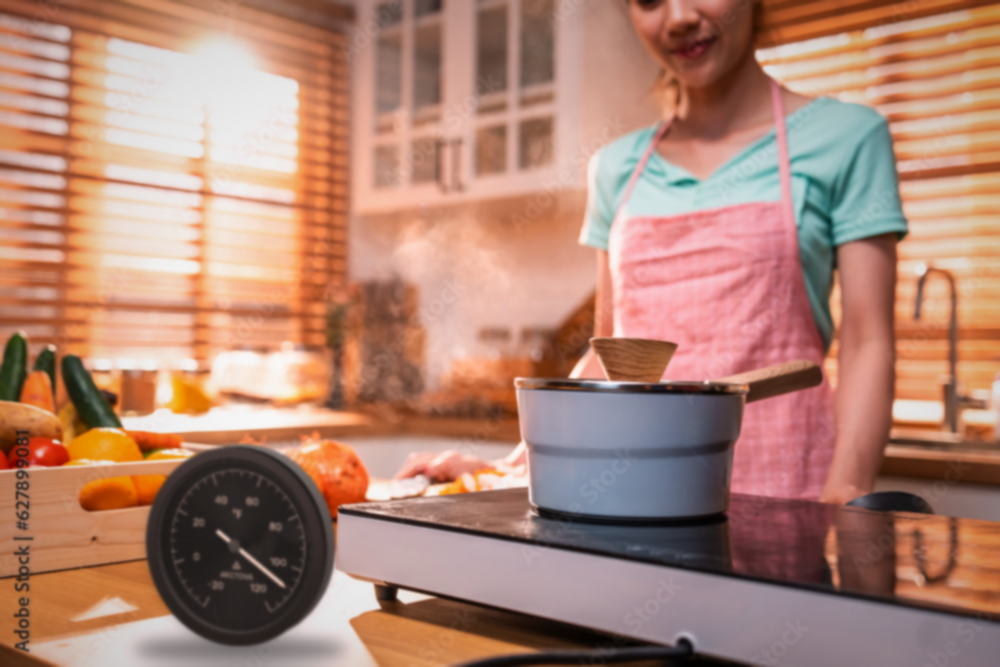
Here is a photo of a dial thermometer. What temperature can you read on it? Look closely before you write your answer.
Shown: 108 °F
